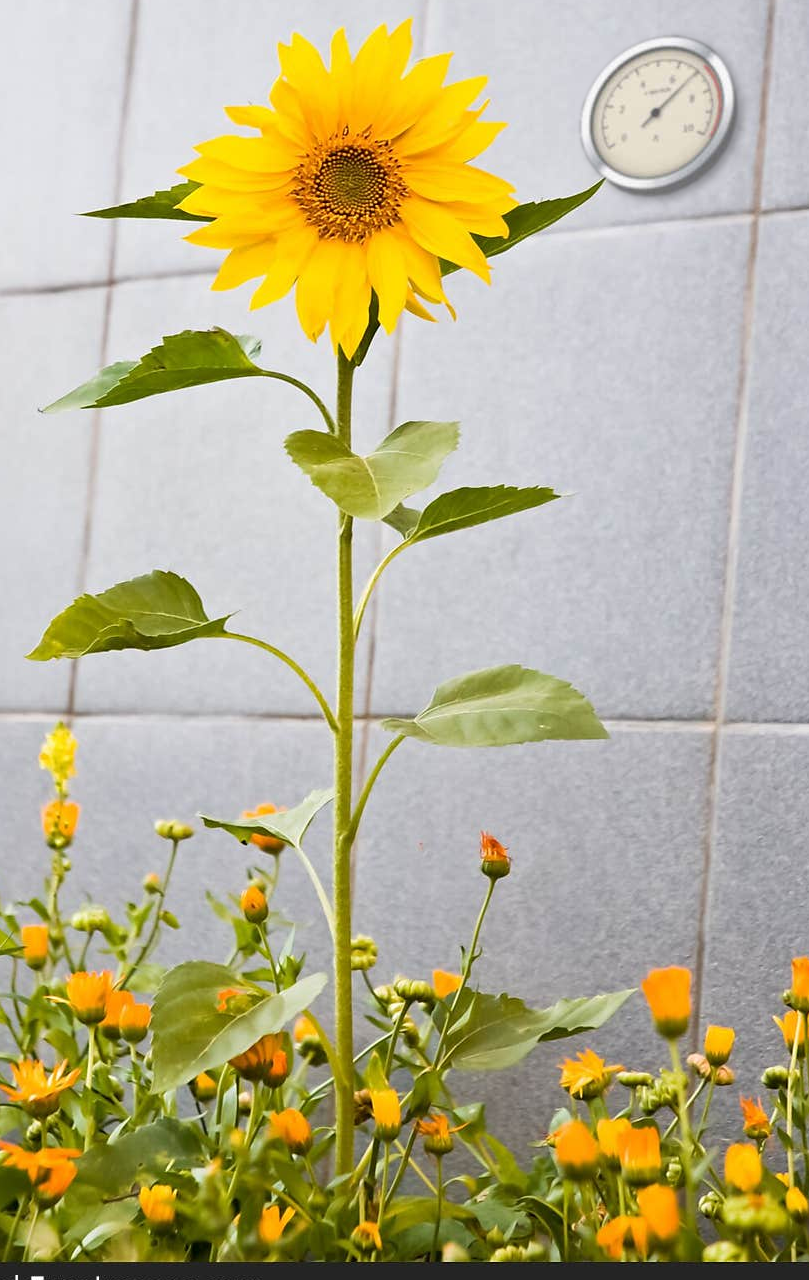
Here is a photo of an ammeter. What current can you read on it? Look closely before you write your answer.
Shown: 7 A
